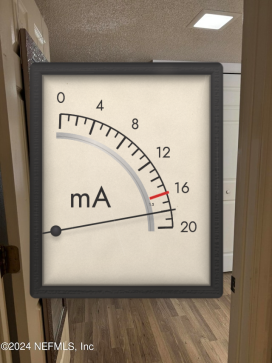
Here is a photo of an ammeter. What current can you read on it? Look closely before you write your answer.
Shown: 18 mA
